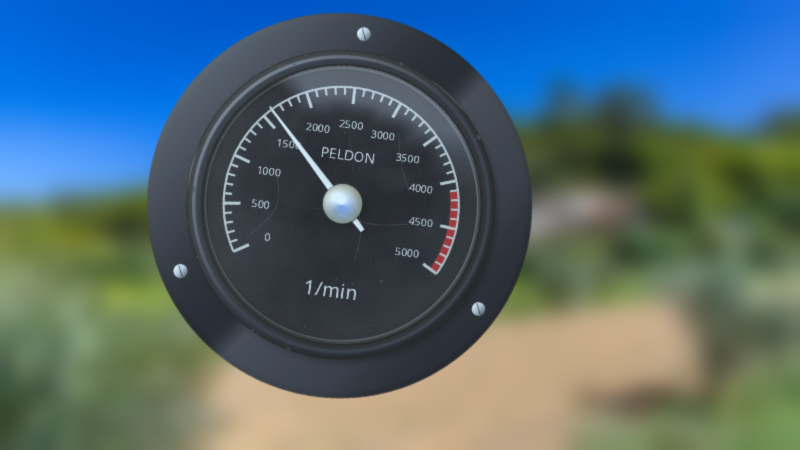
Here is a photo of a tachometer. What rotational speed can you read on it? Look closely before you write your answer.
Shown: 1600 rpm
